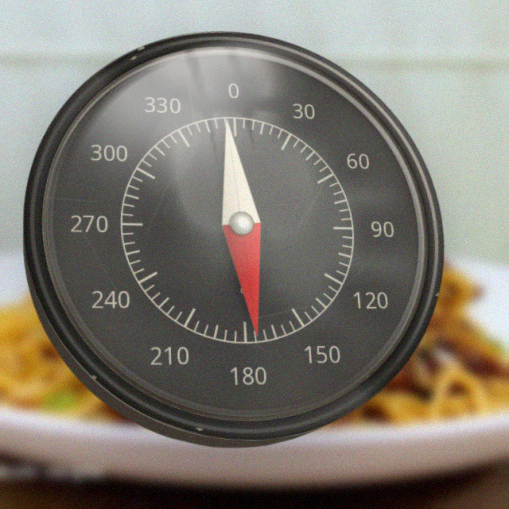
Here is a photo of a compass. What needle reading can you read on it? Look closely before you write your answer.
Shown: 175 °
